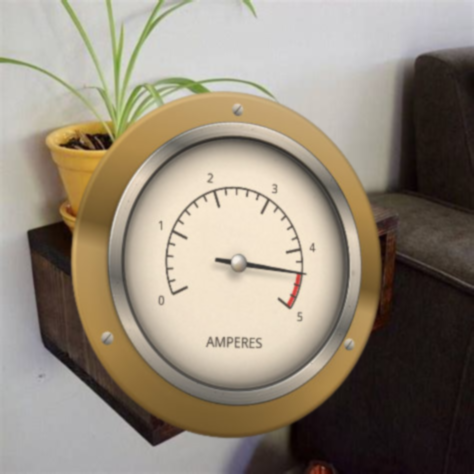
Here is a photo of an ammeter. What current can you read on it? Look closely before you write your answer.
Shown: 4.4 A
